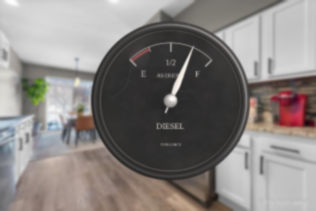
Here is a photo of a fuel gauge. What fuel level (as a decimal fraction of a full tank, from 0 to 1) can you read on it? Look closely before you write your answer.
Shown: 0.75
